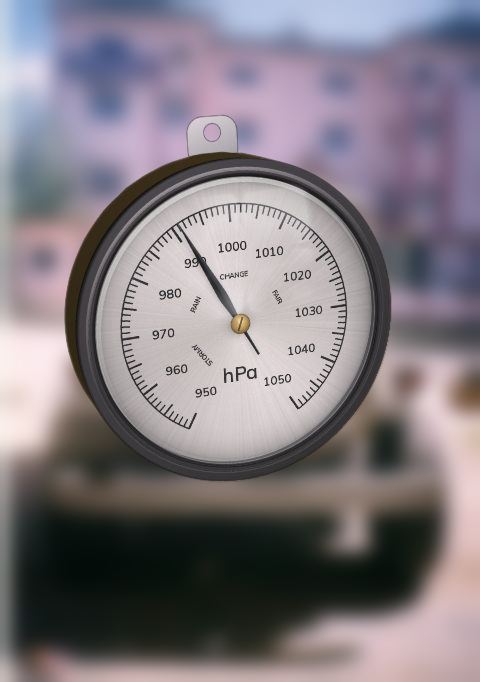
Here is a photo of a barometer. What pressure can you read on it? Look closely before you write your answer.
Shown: 991 hPa
